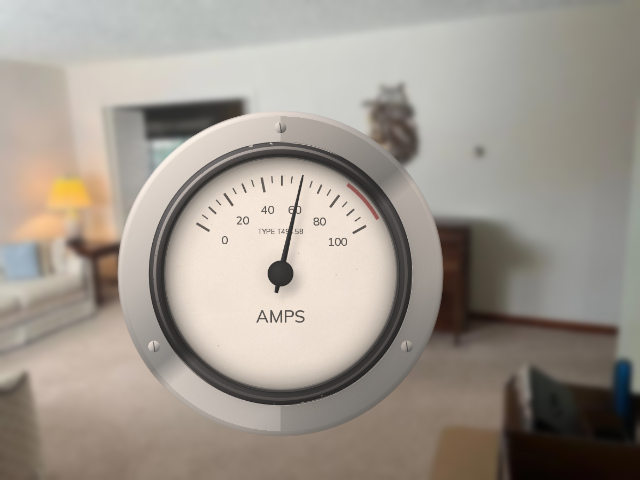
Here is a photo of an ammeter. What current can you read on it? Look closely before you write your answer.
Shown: 60 A
